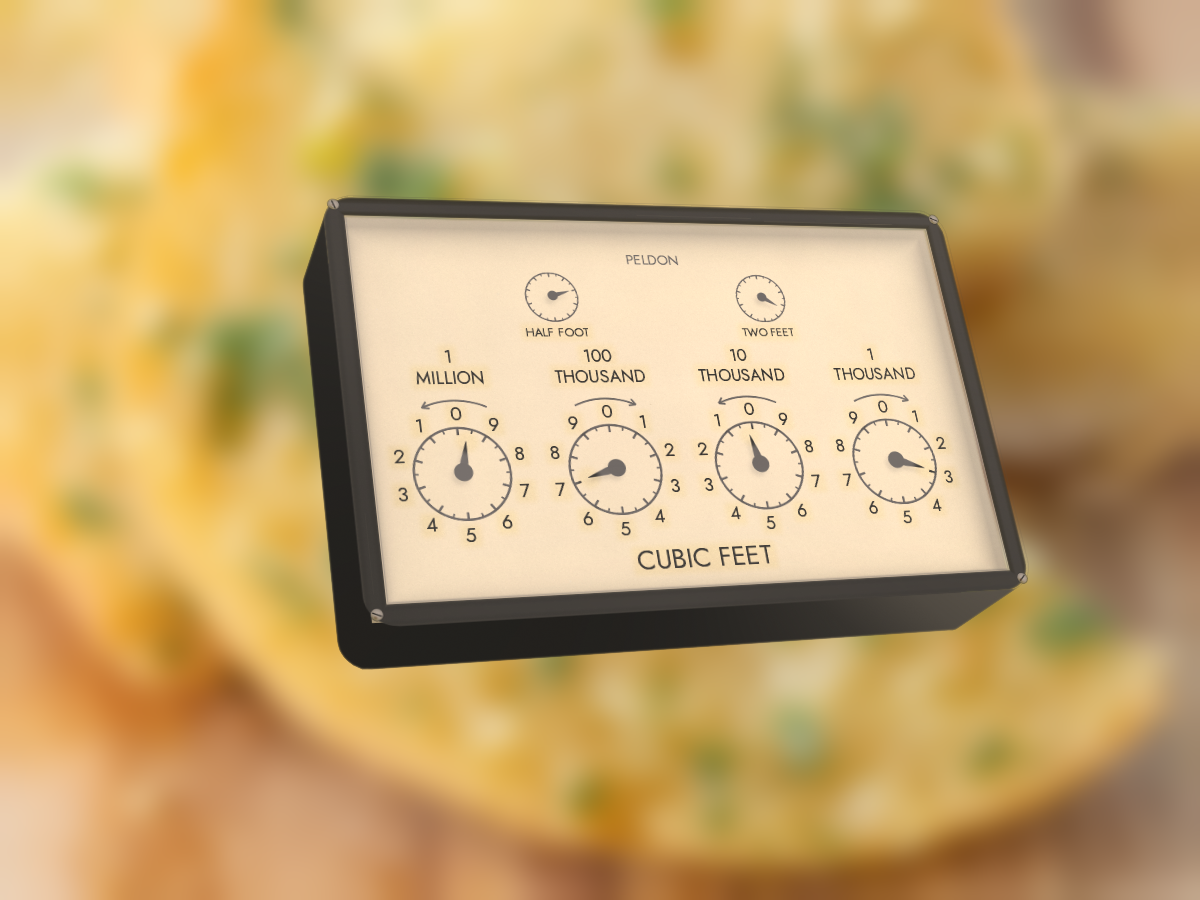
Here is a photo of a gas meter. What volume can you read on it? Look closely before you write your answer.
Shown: 970300 ft³
